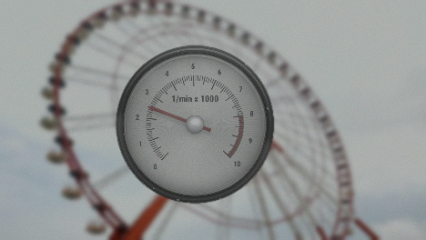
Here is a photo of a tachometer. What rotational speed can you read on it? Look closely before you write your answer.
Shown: 2500 rpm
